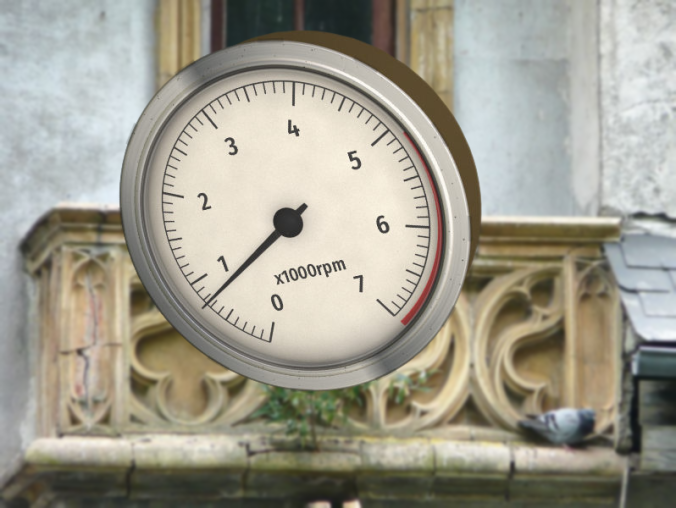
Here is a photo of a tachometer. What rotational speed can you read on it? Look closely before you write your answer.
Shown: 750 rpm
